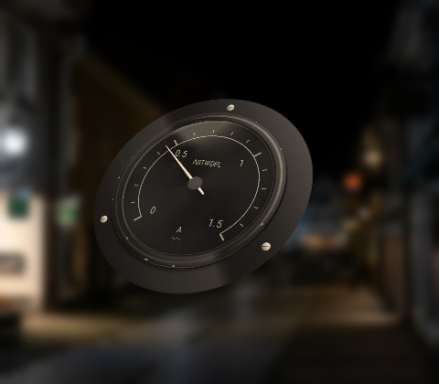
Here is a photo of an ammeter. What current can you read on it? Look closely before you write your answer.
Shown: 0.45 A
